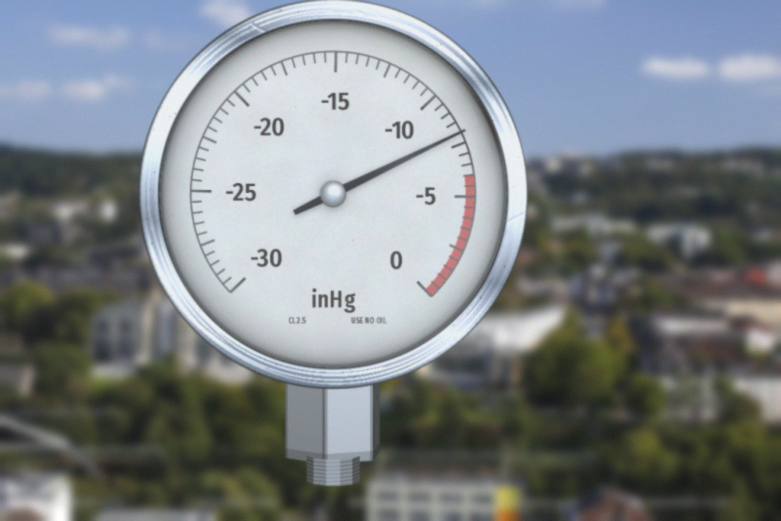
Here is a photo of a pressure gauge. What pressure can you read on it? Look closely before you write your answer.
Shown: -8 inHg
